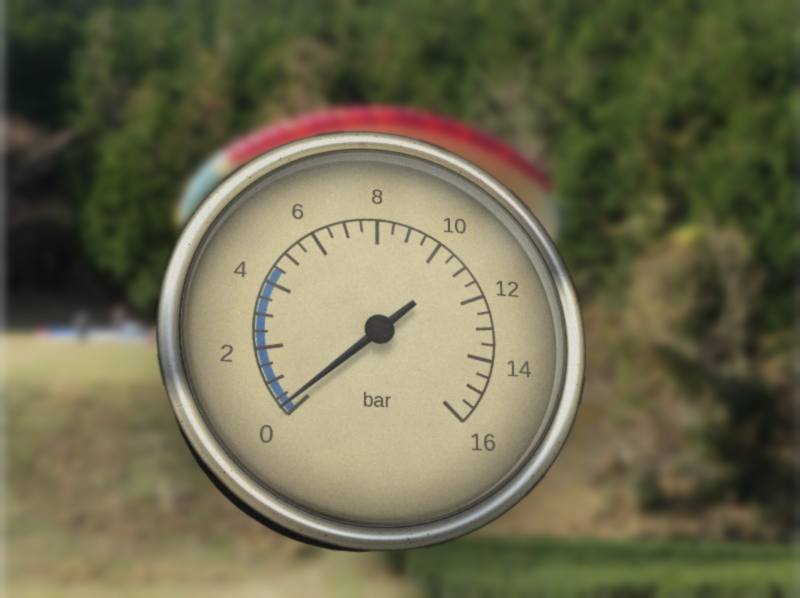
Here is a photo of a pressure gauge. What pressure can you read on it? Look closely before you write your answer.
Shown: 0.25 bar
